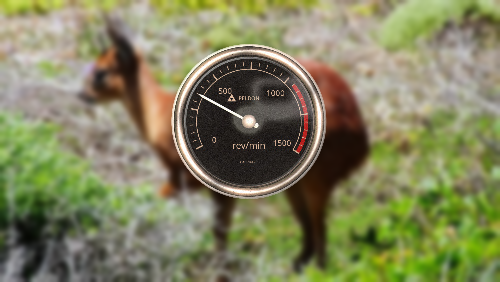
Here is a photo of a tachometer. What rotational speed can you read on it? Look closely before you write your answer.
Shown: 350 rpm
